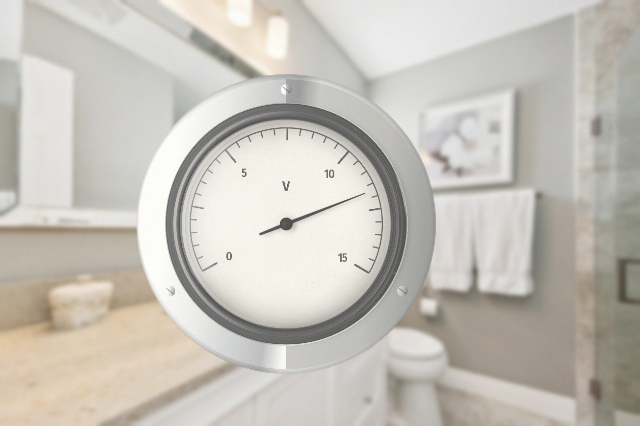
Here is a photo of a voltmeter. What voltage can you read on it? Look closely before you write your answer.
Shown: 11.75 V
